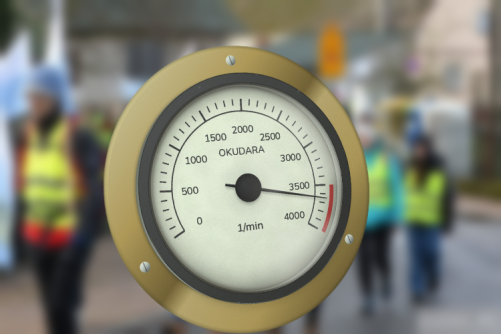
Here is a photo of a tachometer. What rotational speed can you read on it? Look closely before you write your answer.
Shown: 3650 rpm
